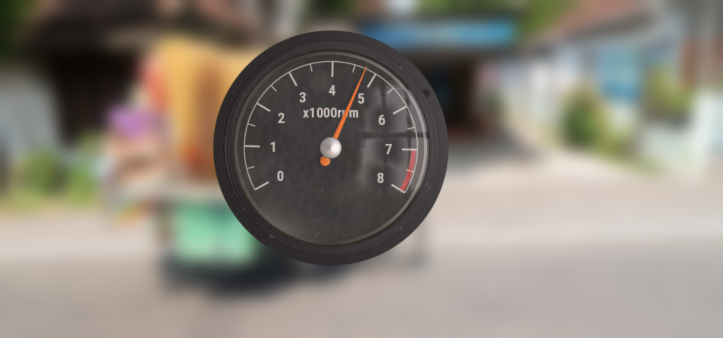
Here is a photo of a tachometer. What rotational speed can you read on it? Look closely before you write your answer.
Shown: 4750 rpm
